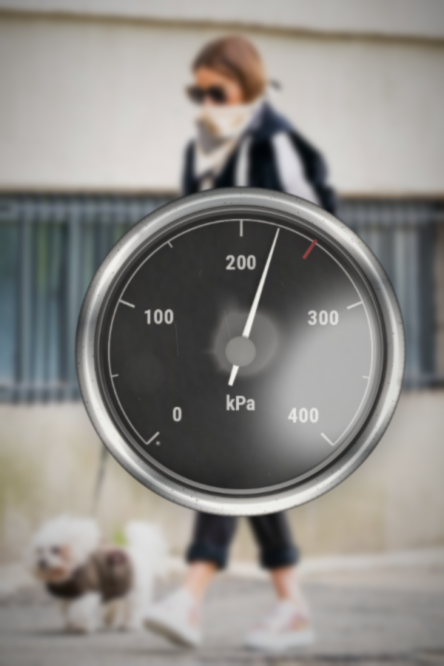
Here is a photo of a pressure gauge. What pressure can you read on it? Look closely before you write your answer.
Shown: 225 kPa
